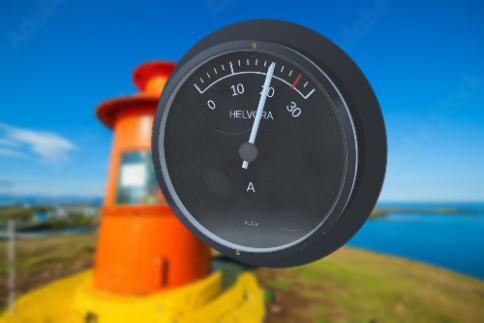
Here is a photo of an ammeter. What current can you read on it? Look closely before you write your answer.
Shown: 20 A
